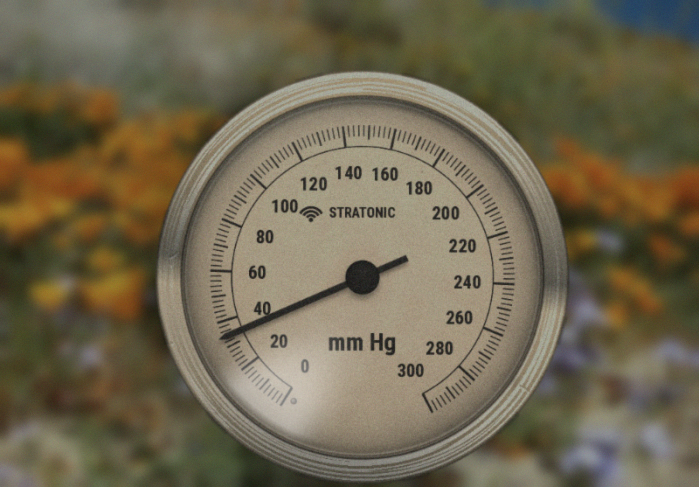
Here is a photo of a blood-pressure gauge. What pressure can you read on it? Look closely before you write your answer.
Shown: 34 mmHg
